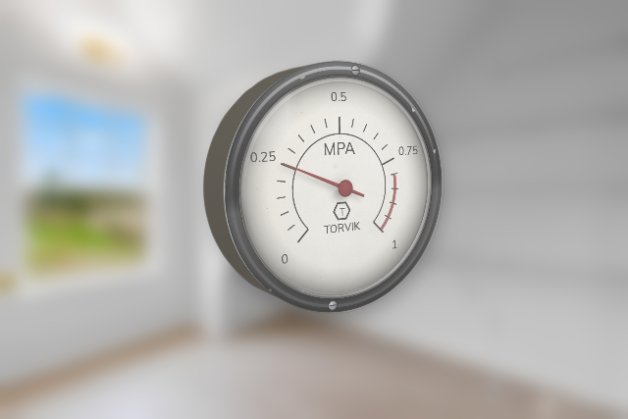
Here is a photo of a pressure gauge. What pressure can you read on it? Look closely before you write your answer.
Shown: 0.25 MPa
